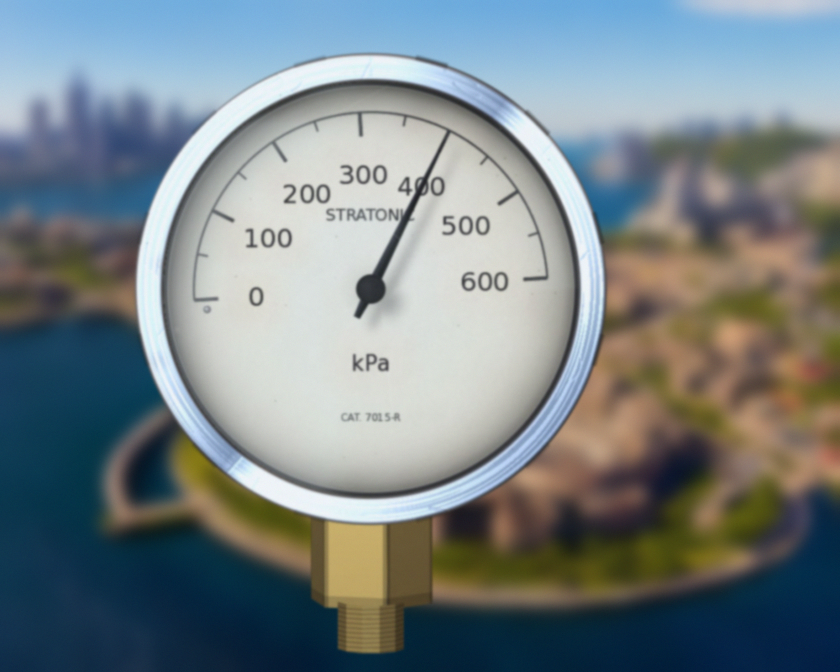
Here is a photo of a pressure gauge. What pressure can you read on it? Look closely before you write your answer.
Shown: 400 kPa
